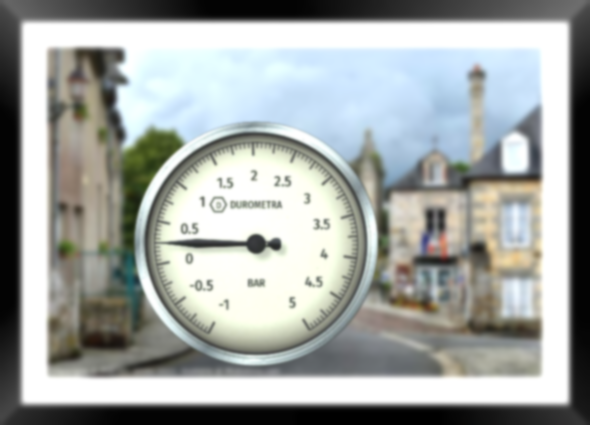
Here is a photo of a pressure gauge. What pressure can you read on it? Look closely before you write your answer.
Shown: 0.25 bar
